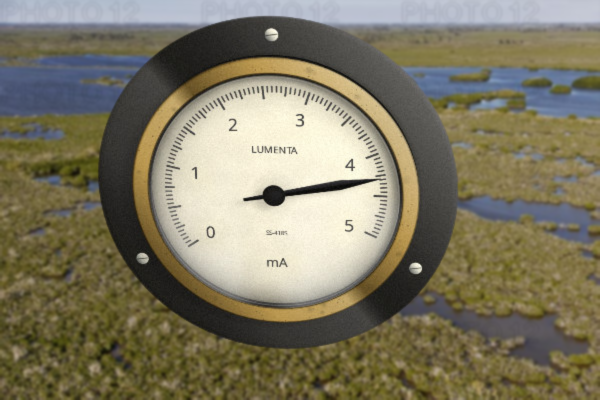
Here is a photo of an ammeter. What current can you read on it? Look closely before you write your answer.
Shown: 4.25 mA
